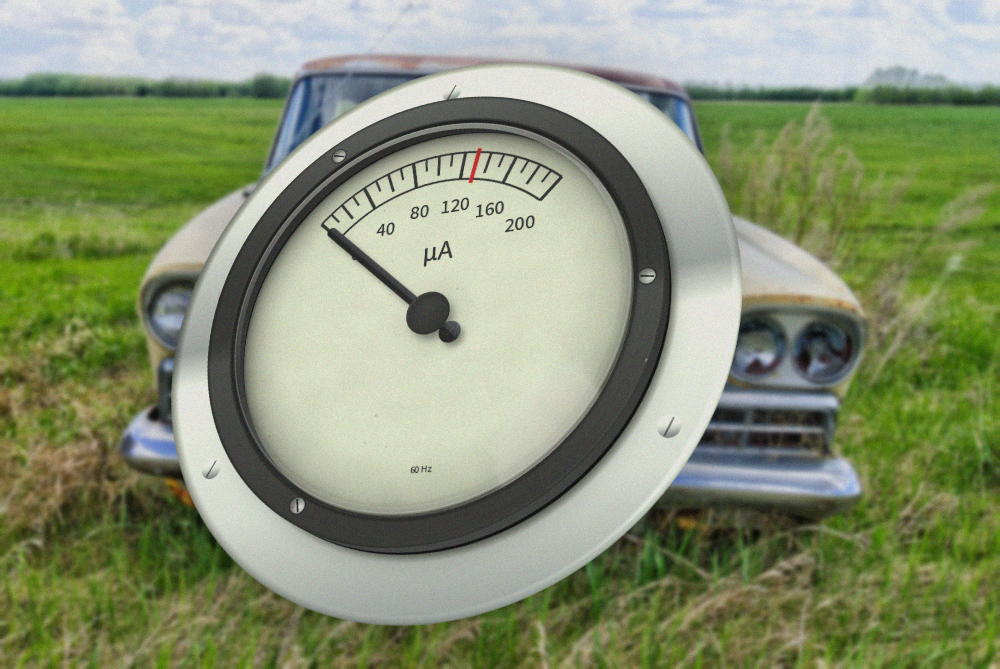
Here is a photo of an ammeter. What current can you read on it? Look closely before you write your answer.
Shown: 0 µA
